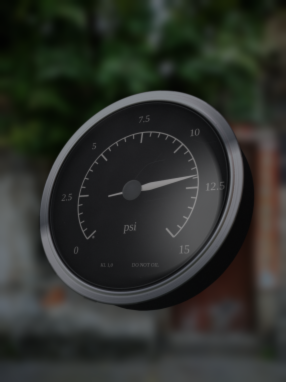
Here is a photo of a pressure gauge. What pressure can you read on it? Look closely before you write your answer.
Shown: 12 psi
